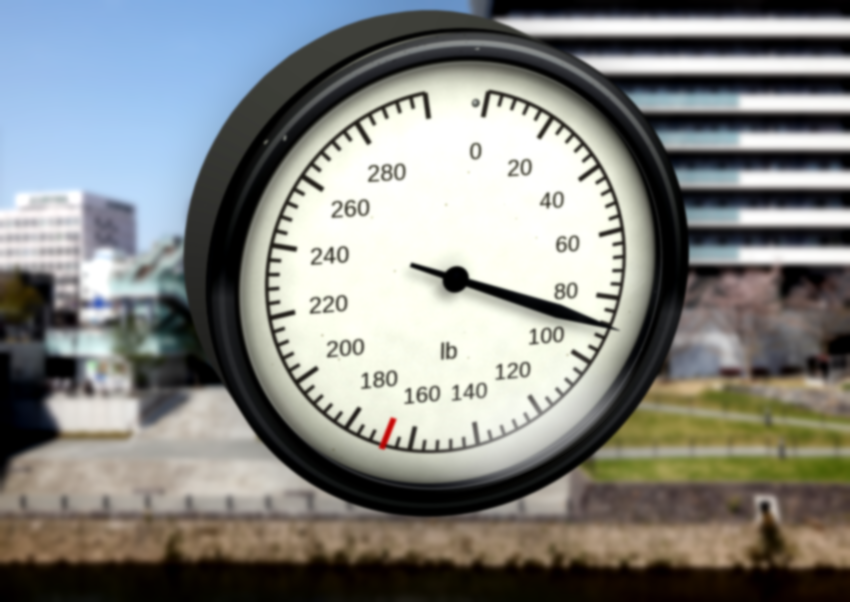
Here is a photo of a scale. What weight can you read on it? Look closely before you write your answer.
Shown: 88 lb
